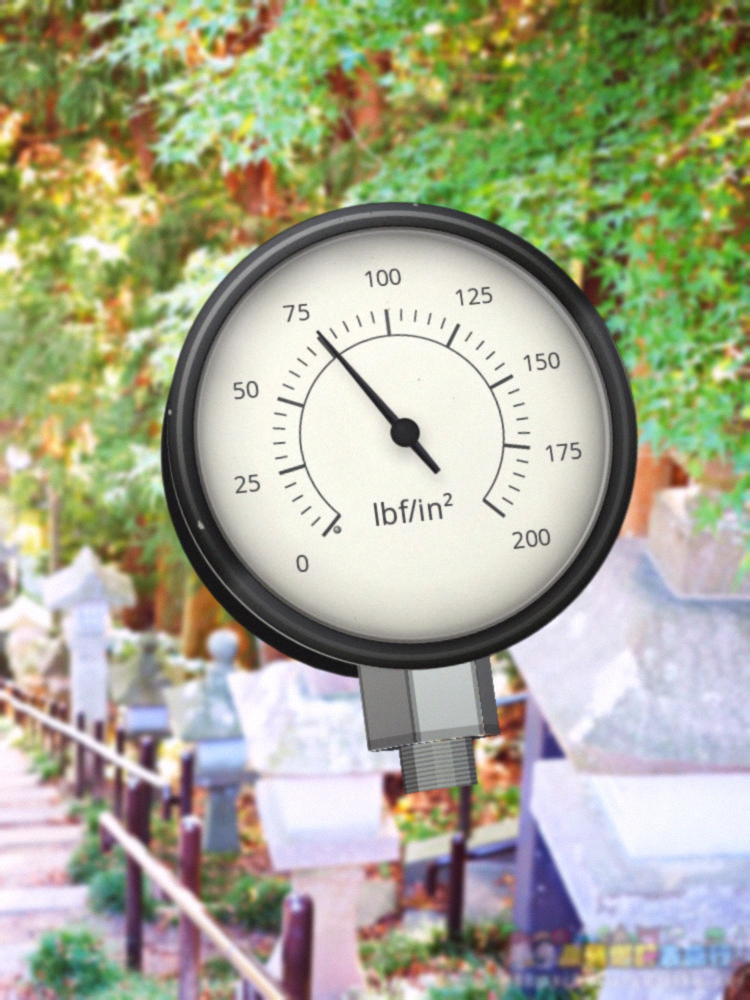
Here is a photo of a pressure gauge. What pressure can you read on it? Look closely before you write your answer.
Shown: 75 psi
